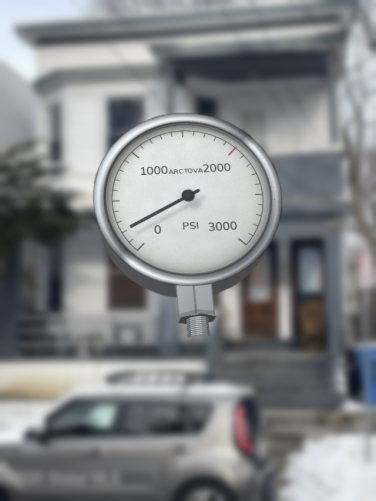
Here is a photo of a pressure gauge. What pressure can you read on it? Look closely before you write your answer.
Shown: 200 psi
